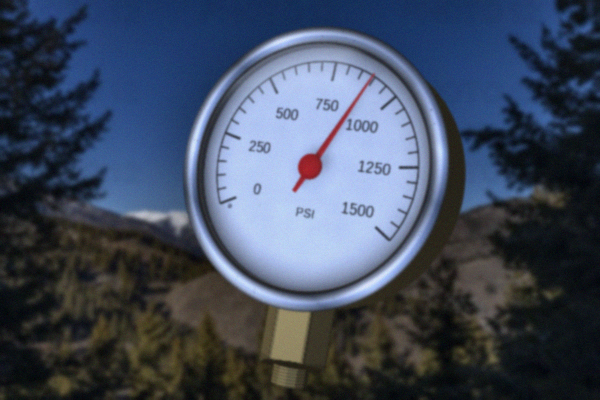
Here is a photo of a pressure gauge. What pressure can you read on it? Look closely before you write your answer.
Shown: 900 psi
